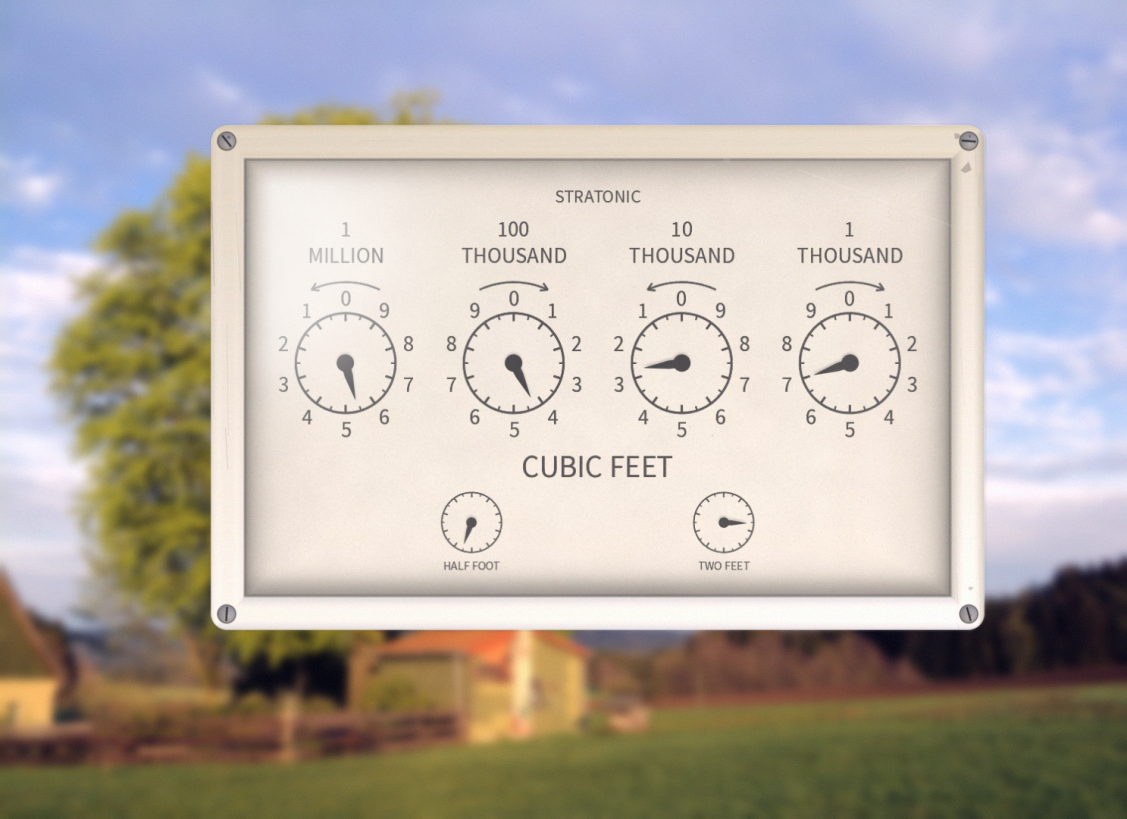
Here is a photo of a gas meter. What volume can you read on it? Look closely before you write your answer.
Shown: 542700 ft³
